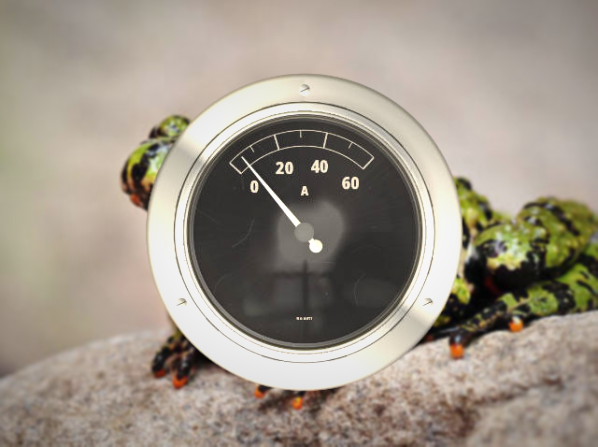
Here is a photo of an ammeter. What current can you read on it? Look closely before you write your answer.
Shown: 5 A
